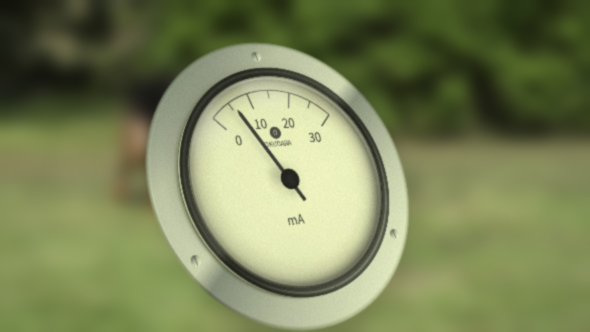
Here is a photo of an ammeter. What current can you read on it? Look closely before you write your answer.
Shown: 5 mA
